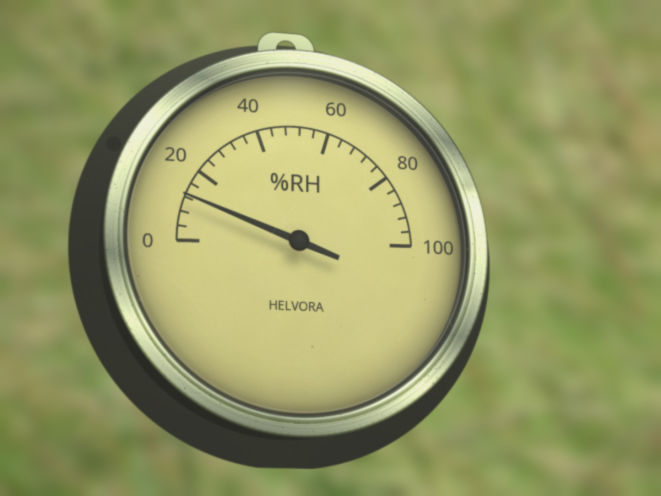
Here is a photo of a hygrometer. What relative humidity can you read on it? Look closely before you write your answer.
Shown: 12 %
